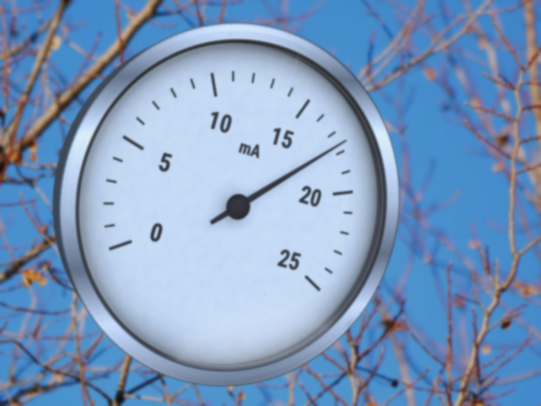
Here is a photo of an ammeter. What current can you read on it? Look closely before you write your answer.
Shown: 17.5 mA
